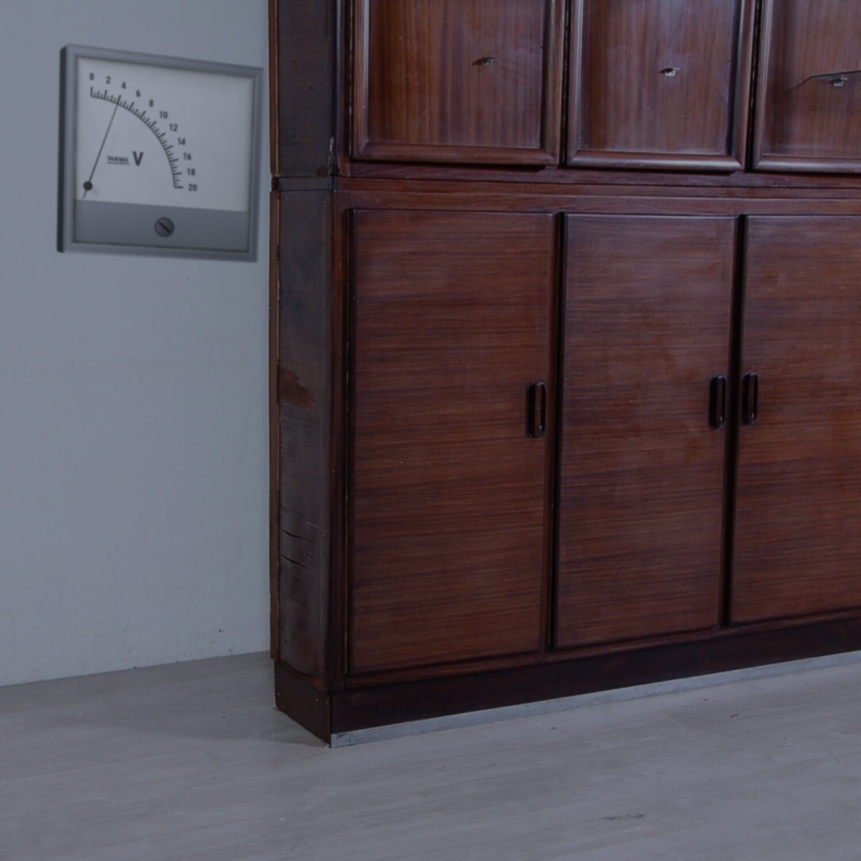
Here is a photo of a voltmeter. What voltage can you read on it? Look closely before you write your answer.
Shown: 4 V
